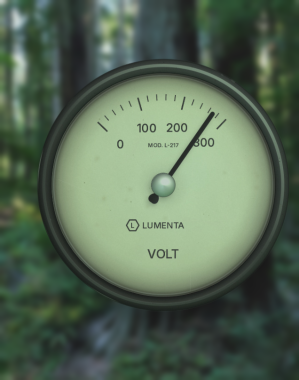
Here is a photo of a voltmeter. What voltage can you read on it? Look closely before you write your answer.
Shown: 270 V
